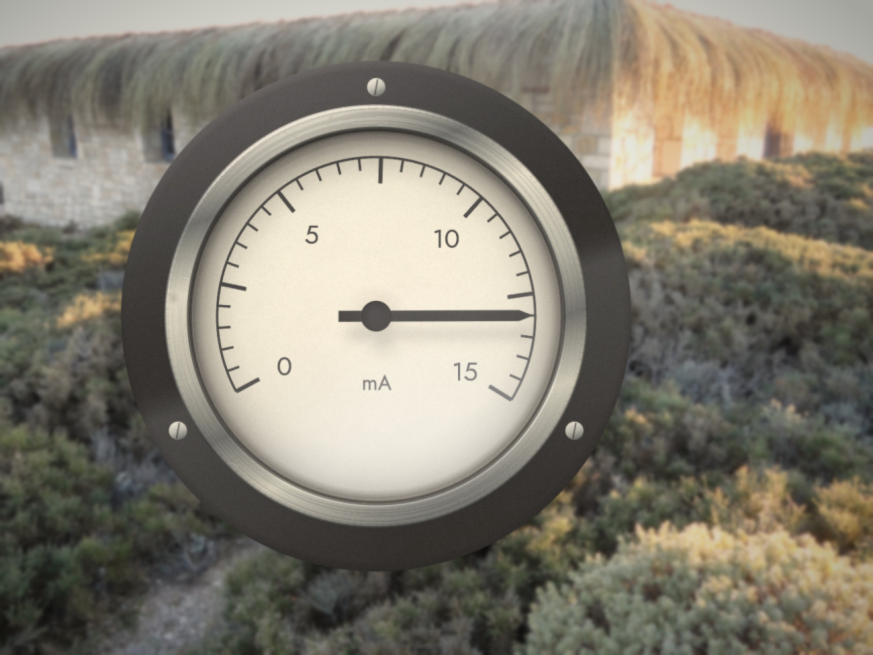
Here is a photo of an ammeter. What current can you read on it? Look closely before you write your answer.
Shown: 13 mA
